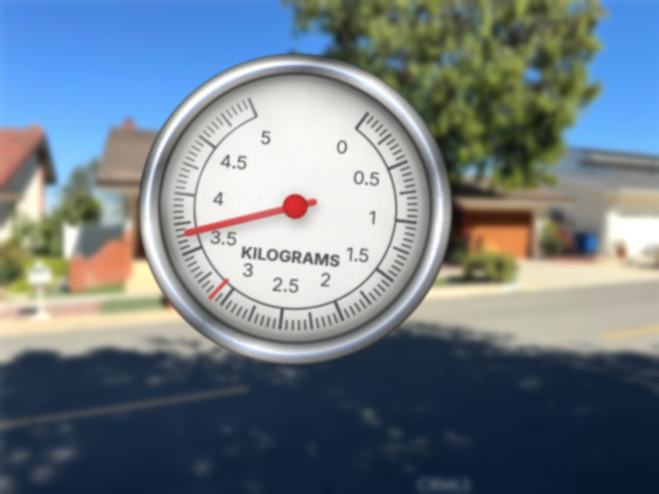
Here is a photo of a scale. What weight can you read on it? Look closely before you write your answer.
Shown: 3.65 kg
